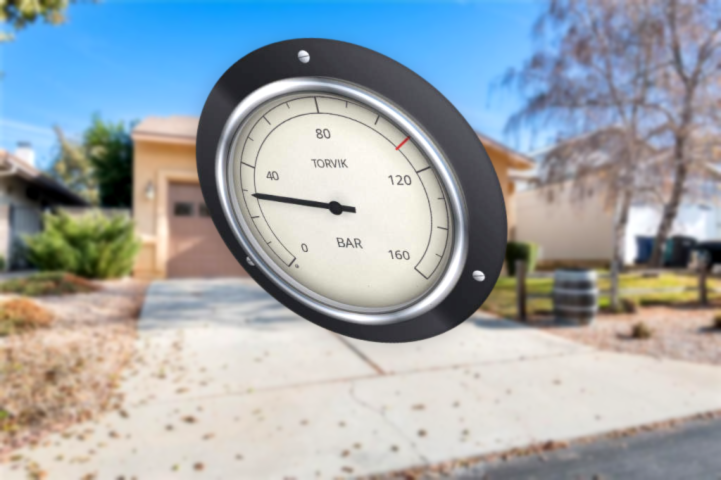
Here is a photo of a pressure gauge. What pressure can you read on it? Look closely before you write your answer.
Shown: 30 bar
